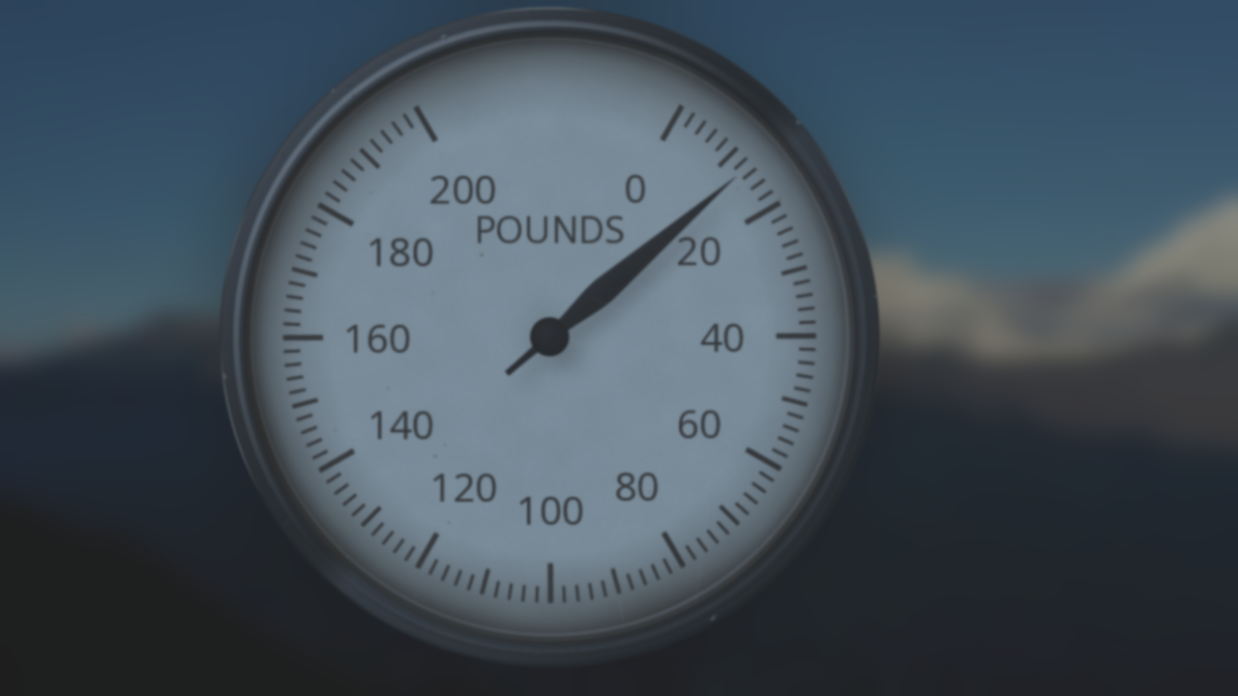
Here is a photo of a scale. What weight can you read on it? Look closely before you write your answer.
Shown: 13 lb
